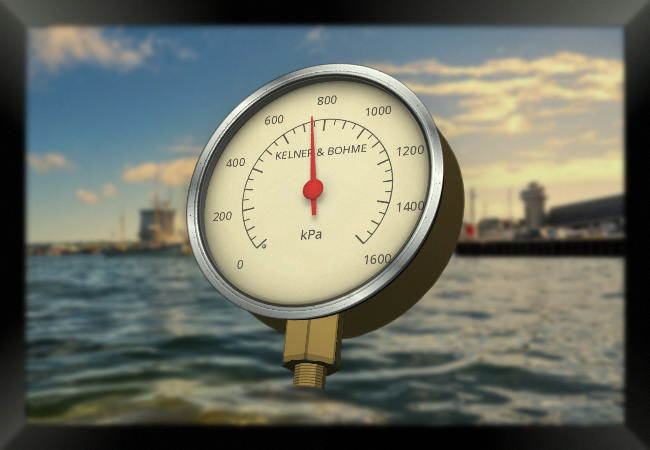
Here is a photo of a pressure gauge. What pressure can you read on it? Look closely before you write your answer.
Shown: 750 kPa
